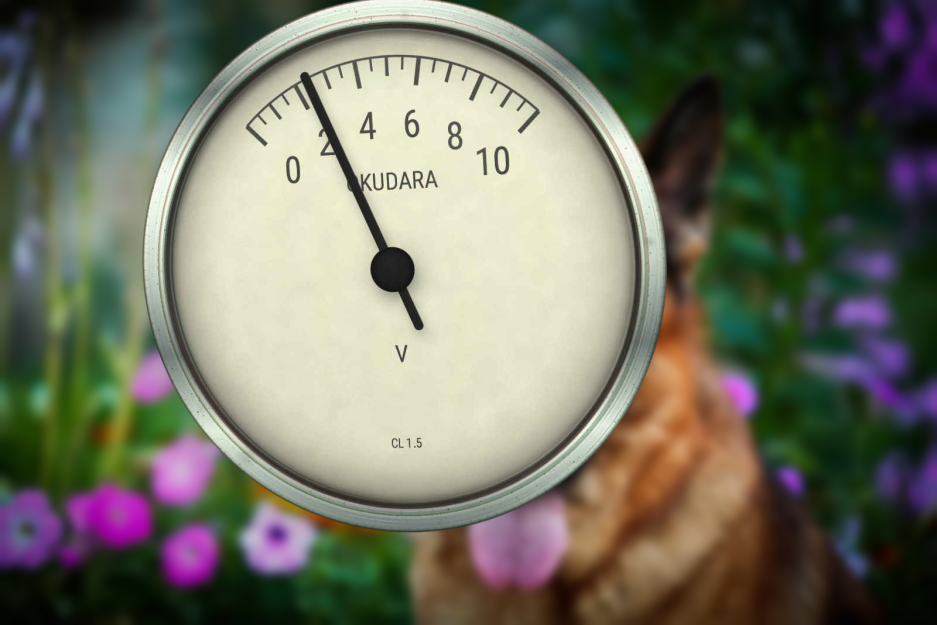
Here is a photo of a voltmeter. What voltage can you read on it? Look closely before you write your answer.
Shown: 2.5 V
